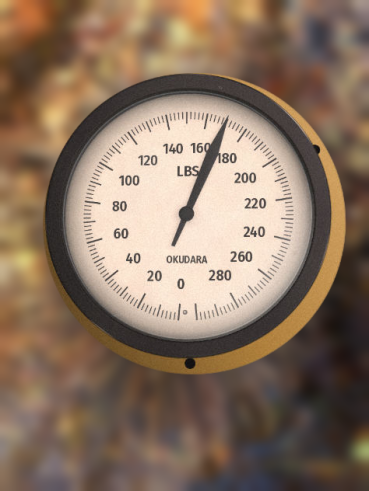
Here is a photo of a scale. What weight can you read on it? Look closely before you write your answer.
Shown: 170 lb
